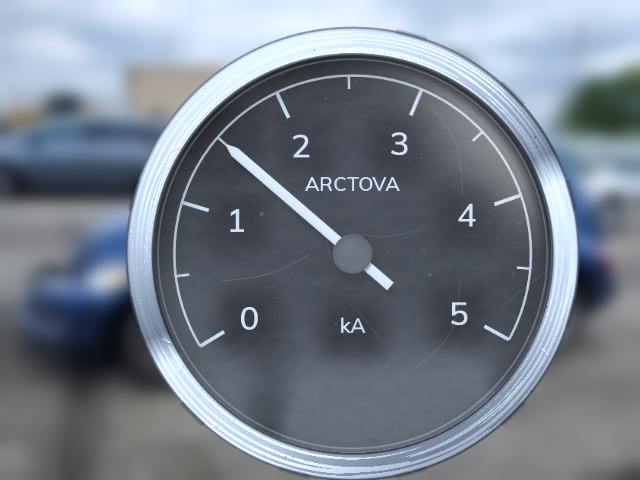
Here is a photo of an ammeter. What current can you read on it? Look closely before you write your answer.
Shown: 1.5 kA
